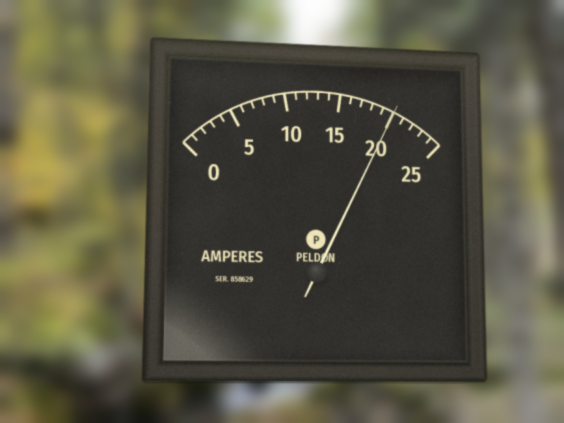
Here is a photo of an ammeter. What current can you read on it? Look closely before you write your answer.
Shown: 20 A
